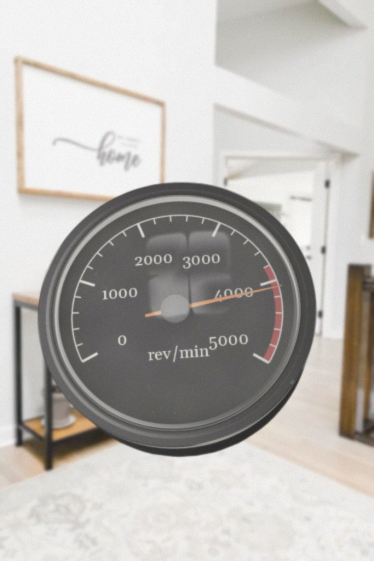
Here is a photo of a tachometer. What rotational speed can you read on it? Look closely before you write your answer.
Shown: 4100 rpm
